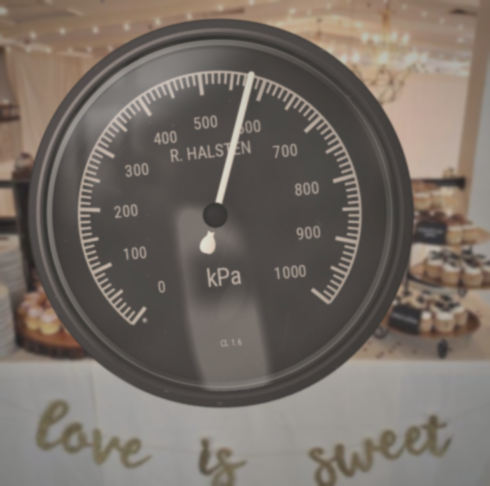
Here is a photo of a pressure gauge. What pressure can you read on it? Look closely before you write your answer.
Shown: 580 kPa
